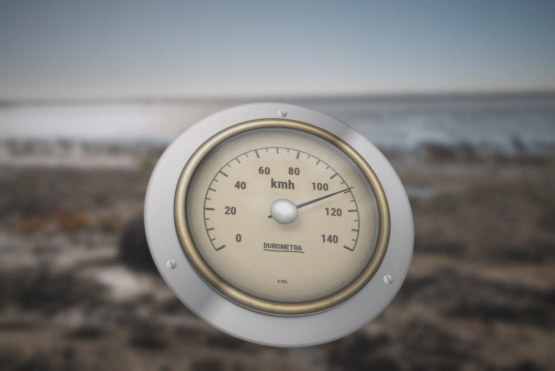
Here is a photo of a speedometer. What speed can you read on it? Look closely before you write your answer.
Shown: 110 km/h
